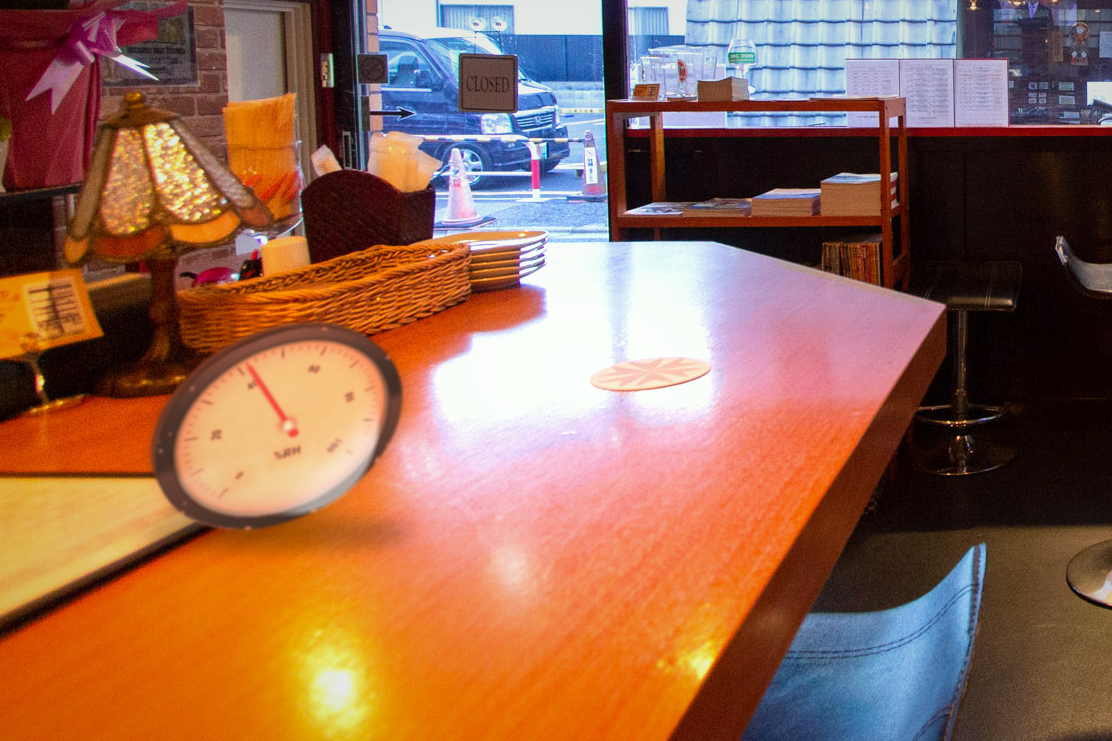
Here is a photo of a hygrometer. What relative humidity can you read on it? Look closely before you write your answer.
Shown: 42 %
